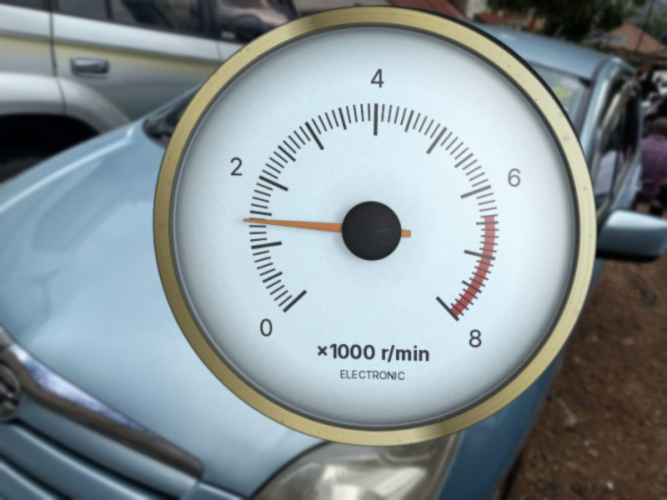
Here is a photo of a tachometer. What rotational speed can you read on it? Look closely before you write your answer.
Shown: 1400 rpm
